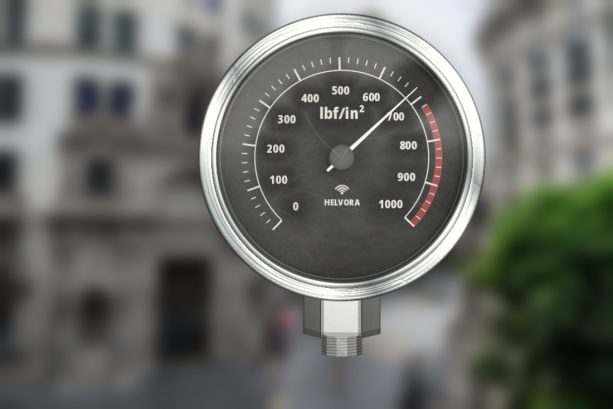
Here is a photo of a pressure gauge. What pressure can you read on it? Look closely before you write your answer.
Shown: 680 psi
